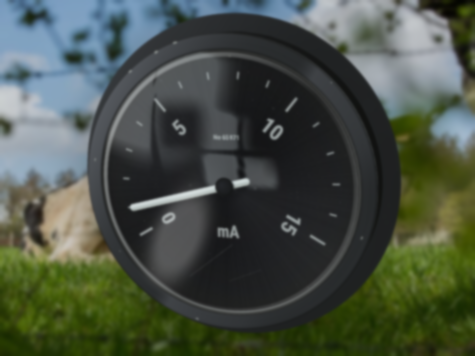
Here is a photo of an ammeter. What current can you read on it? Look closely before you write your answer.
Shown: 1 mA
